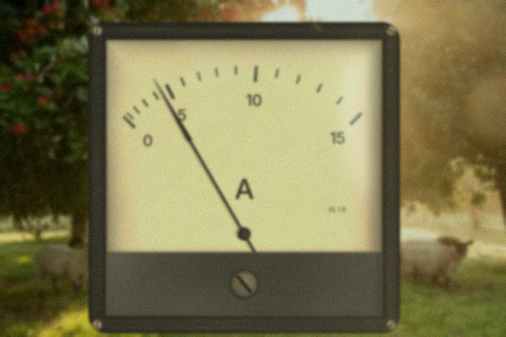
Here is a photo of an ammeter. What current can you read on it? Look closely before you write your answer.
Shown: 4.5 A
